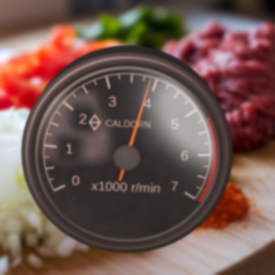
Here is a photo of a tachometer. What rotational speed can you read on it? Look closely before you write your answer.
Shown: 3875 rpm
